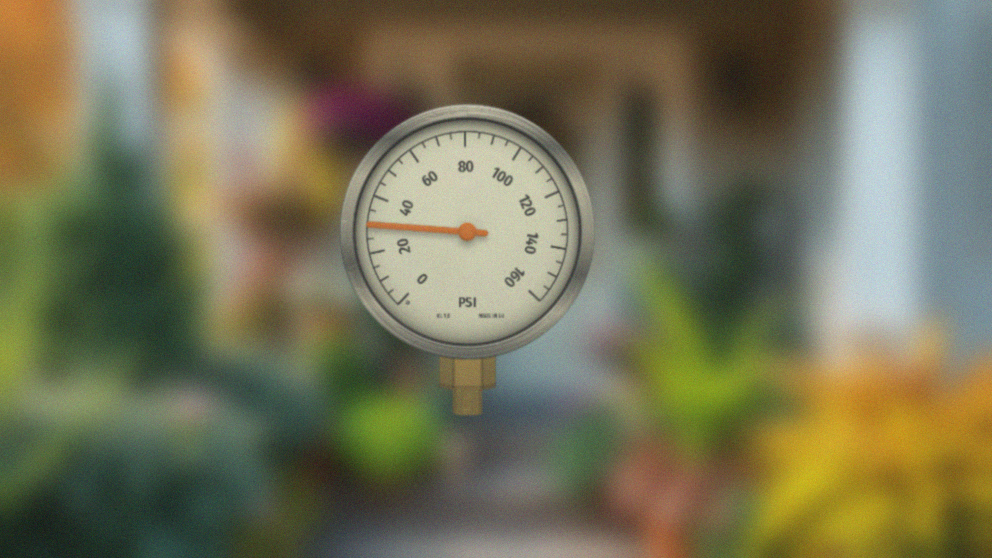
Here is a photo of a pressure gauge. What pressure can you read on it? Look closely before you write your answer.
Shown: 30 psi
